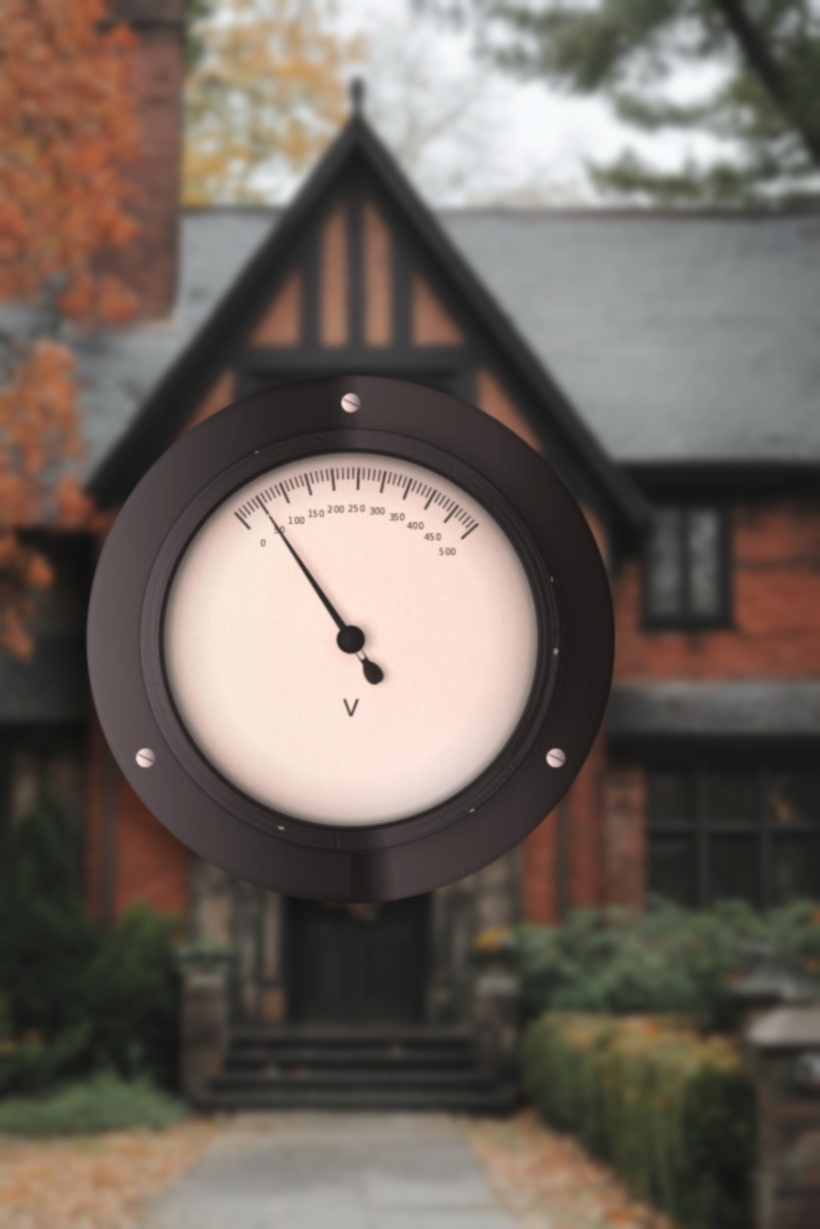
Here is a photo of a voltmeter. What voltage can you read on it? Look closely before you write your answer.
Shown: 50 V
